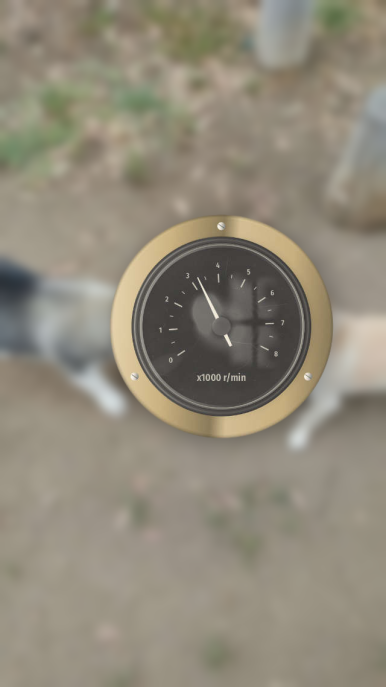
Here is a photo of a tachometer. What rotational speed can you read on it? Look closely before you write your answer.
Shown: 3250 rpm
